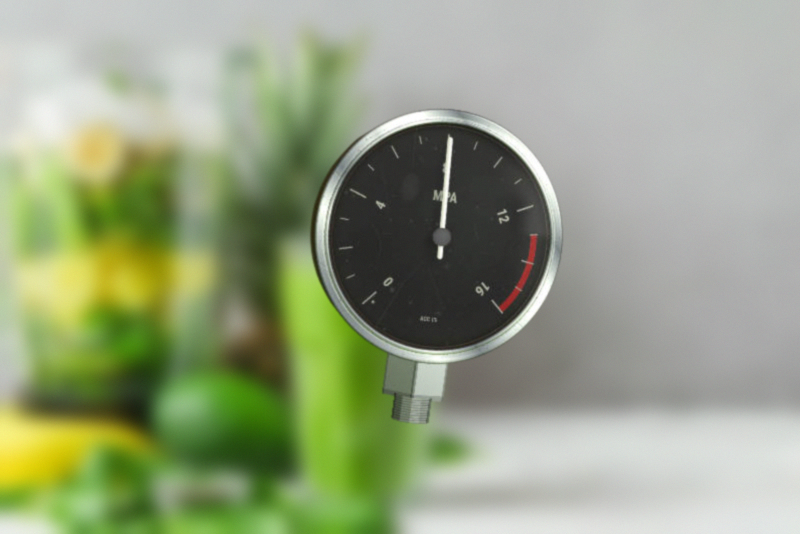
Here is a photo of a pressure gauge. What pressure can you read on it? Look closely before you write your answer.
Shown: 8 MPa
